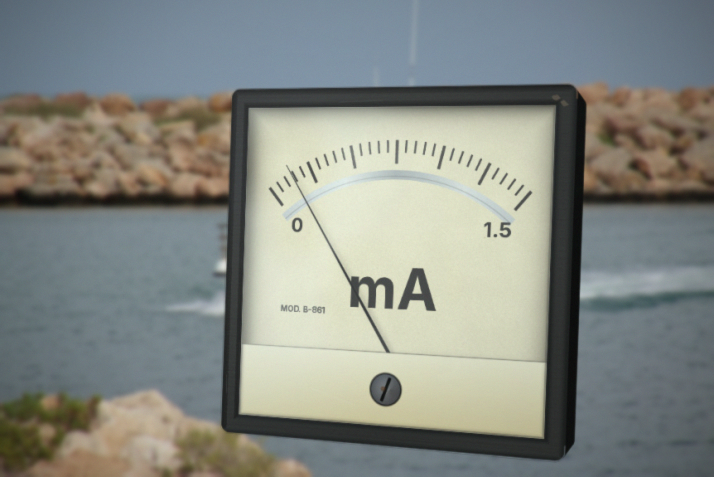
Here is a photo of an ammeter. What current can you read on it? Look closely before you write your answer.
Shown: 0.15 mA
